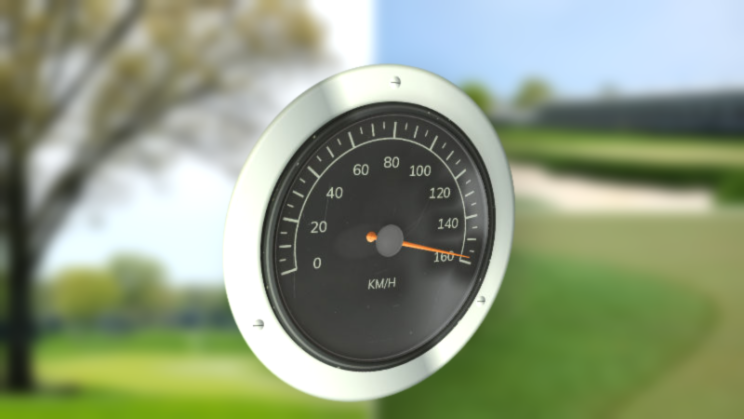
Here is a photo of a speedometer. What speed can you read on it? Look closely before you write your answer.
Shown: 157.5 km/h
